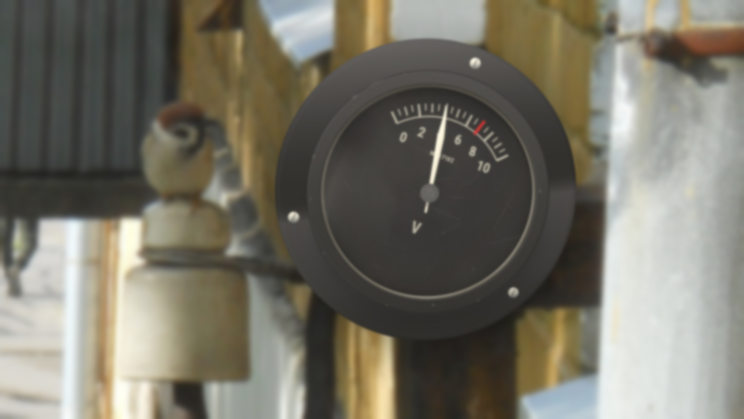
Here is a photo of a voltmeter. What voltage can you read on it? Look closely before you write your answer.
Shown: 4 V
